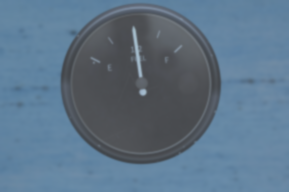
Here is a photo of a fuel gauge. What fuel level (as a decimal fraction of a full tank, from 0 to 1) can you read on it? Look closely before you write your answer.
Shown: 0.5
